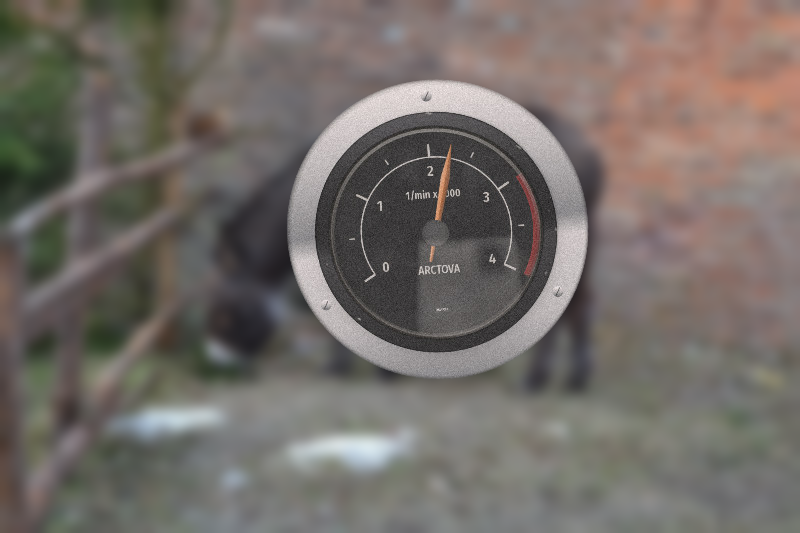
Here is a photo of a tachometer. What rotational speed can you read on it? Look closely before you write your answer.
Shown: 2250 rpm
